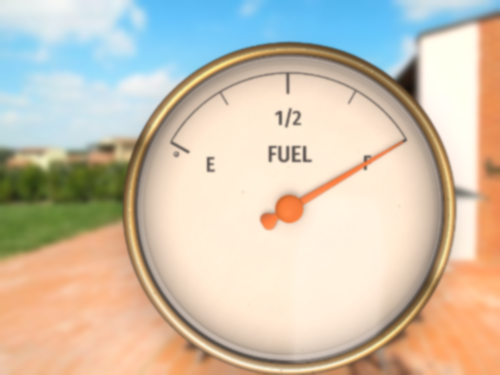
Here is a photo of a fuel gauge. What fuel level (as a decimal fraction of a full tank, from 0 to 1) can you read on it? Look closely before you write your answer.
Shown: 1
